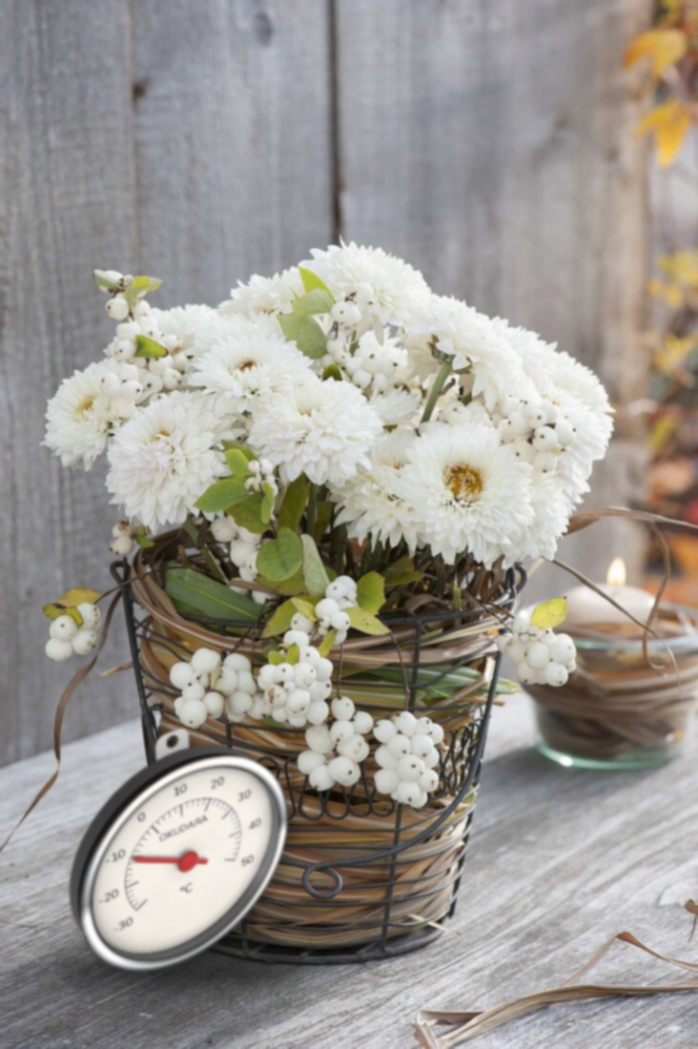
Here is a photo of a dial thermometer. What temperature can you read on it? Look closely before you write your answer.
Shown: -10 °C
